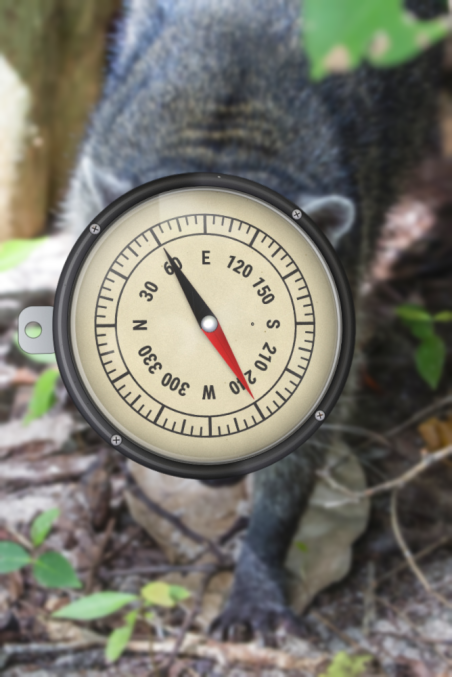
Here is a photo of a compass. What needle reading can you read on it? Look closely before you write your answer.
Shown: 240 °
